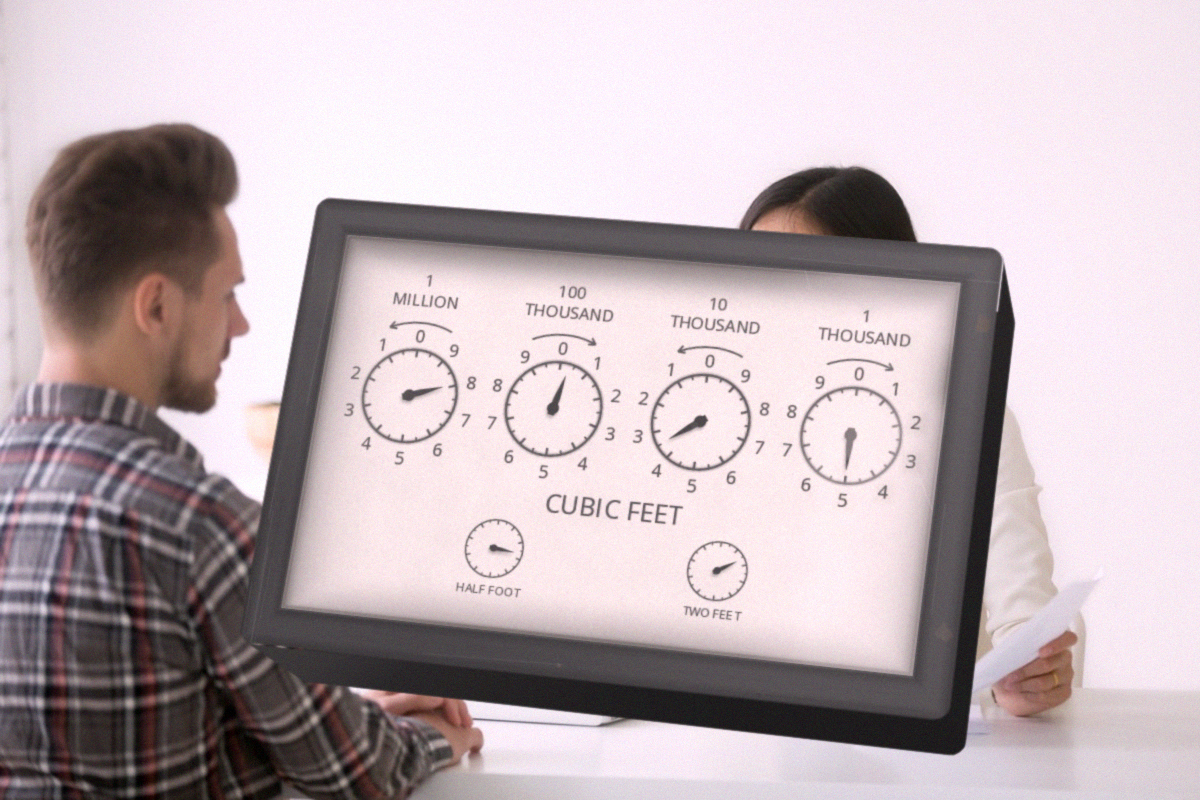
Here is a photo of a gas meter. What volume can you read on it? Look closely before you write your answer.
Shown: 803500 ft³
